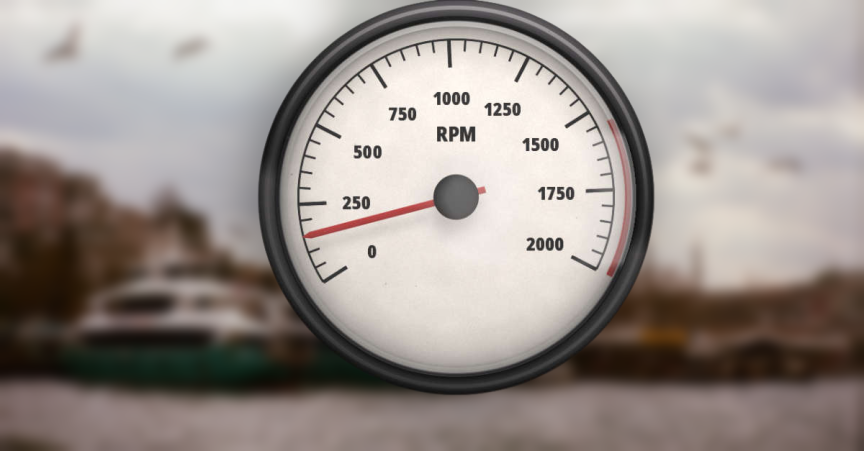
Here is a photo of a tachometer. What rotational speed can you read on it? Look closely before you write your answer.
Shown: 150 rpm
